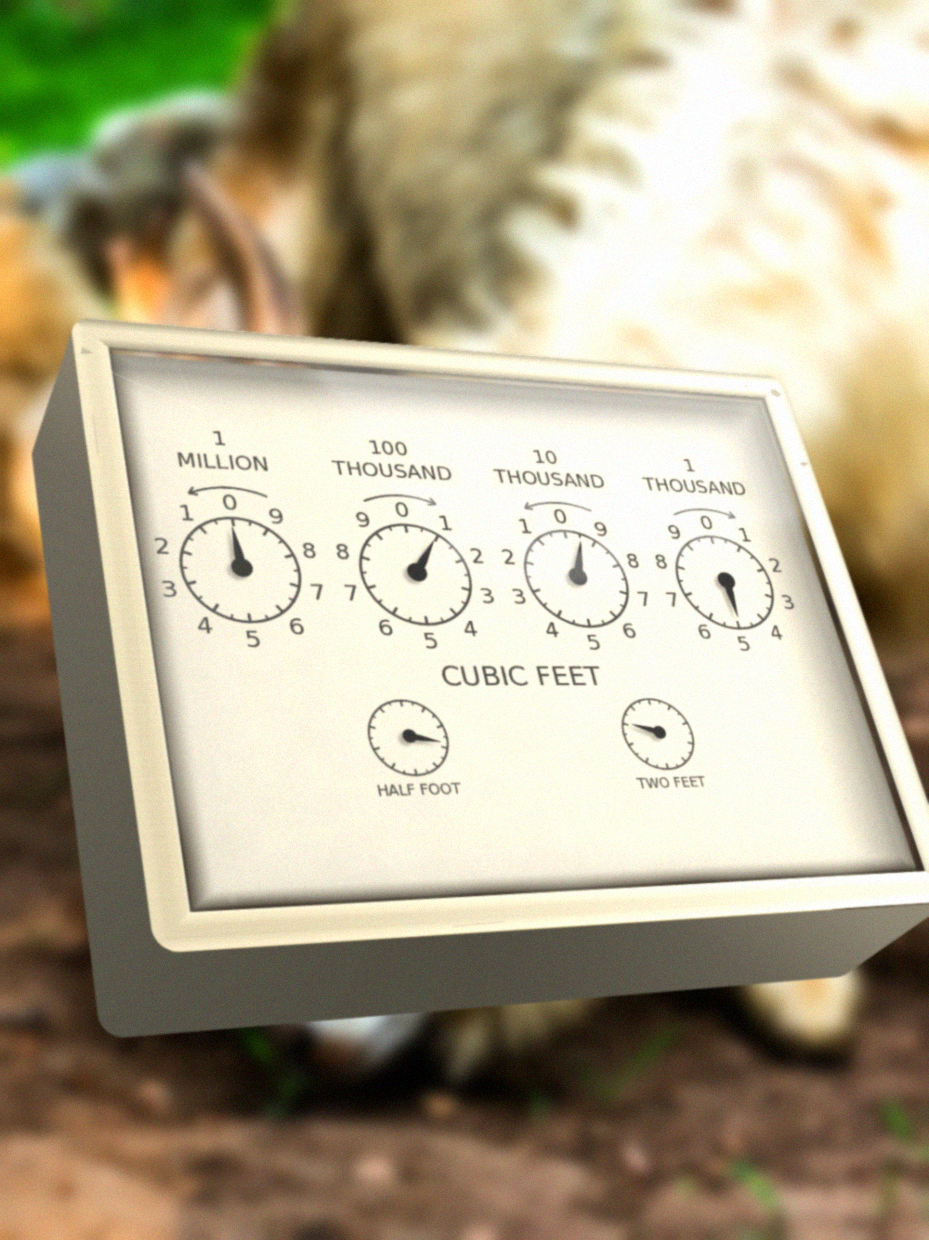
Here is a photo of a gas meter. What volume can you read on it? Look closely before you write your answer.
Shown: 9500 ft³
